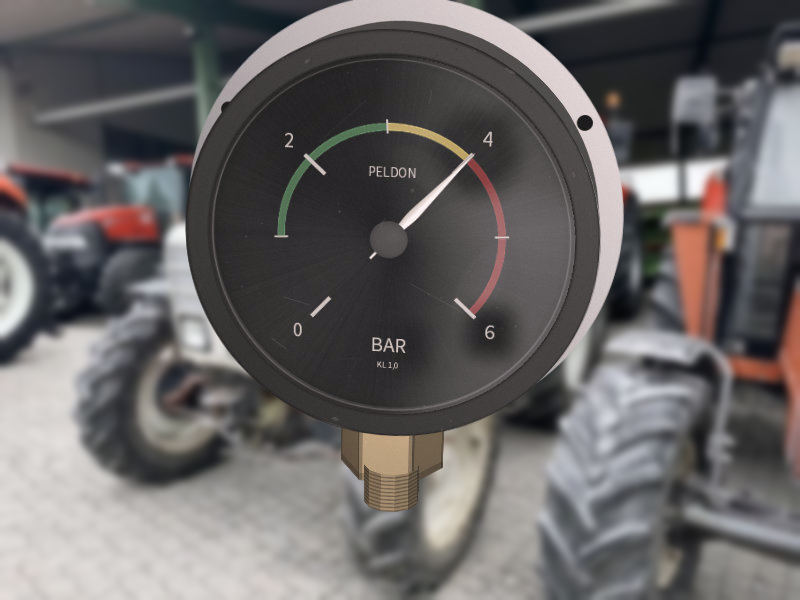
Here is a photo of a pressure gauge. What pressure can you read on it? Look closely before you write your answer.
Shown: 4 bar
